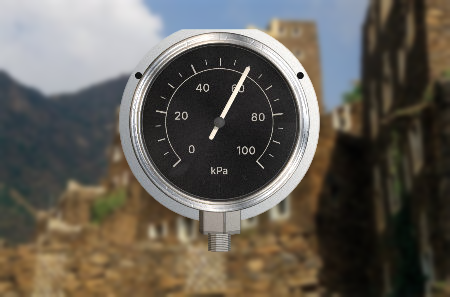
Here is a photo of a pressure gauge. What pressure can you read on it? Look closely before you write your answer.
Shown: 60 kPa
